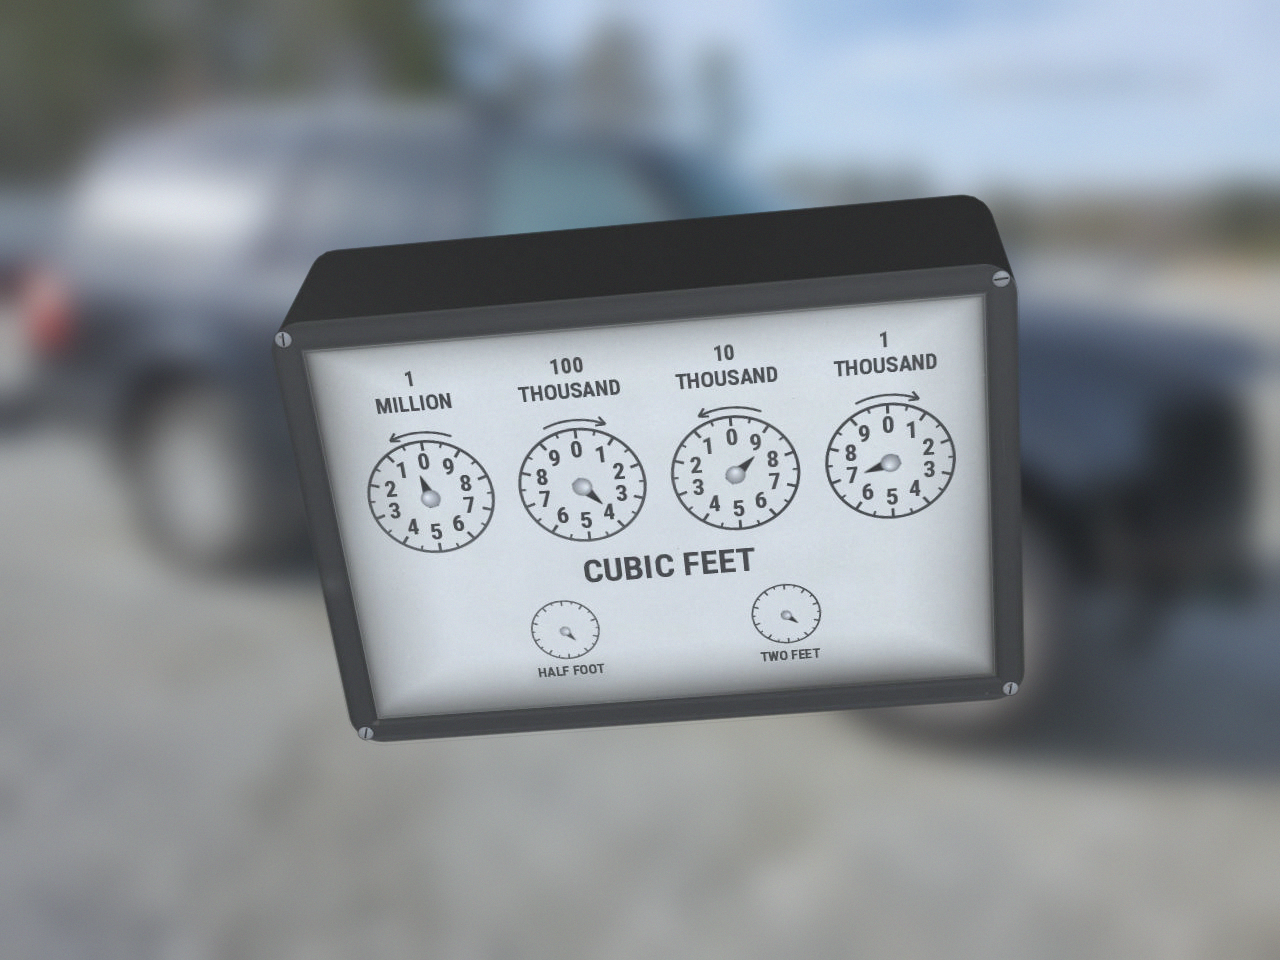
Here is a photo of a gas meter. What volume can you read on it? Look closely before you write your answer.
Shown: 38700 ft³
